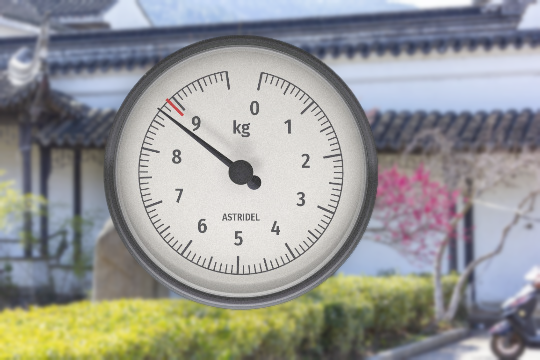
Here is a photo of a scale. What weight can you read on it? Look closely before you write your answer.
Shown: 8.7 kg
